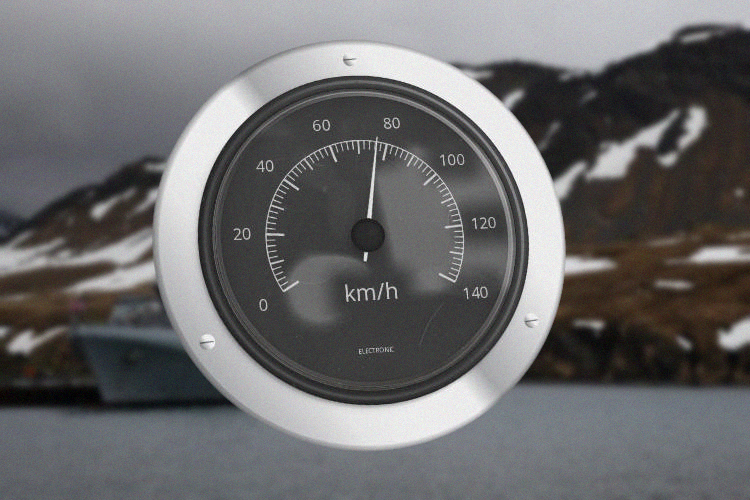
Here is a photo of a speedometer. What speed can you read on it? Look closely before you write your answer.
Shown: 76 km/h
